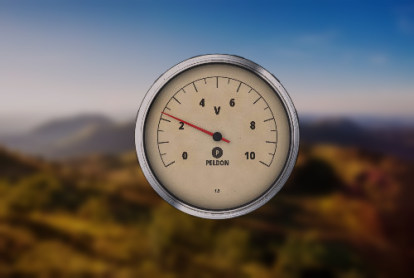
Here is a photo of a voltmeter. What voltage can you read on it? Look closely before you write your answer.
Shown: 2.25 V
